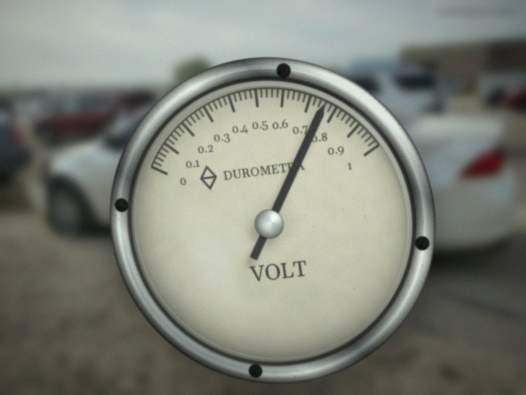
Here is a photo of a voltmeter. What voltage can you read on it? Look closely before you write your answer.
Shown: 0.76 V
